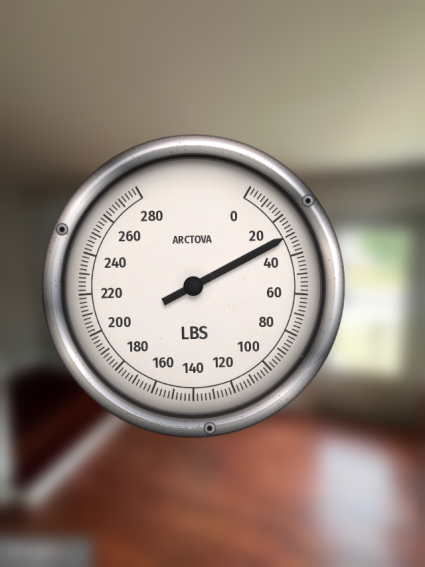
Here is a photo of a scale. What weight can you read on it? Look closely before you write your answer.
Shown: 30 lb
